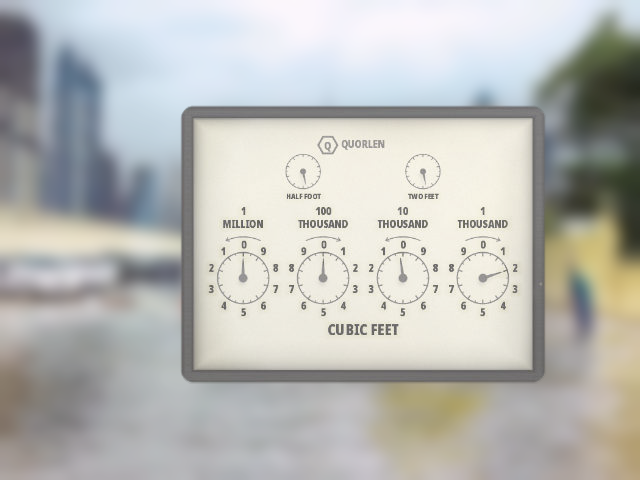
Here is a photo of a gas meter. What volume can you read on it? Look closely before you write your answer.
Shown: 200 ft³
